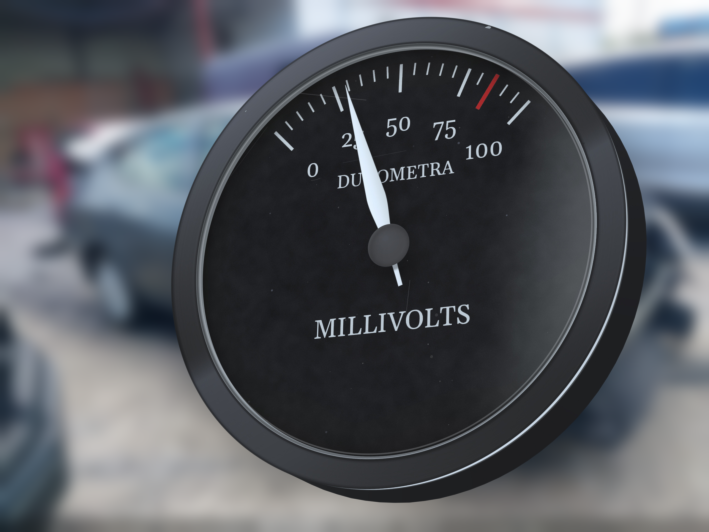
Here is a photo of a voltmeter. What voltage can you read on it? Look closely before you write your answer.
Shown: 30 mV
